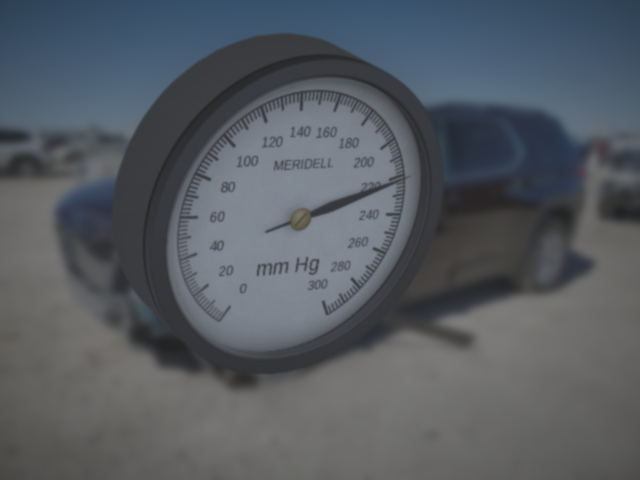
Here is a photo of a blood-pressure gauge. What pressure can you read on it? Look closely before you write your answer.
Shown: 220 mmHg
